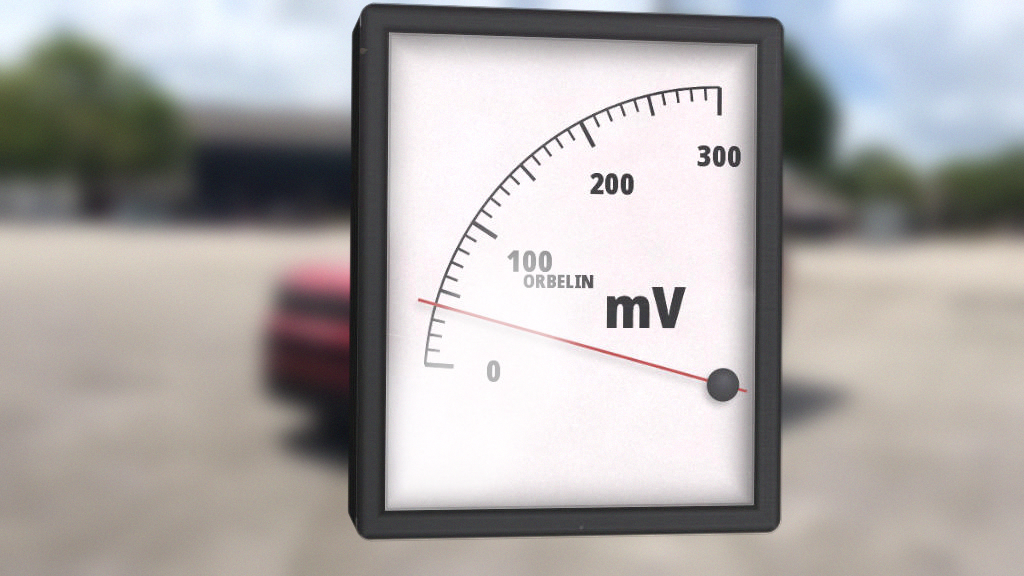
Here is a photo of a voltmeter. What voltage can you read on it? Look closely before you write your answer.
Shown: 40 mV
